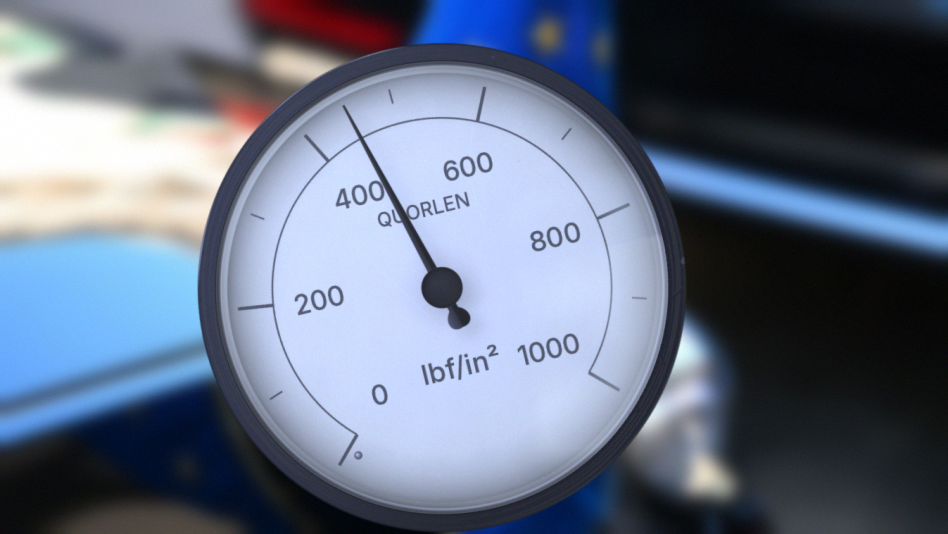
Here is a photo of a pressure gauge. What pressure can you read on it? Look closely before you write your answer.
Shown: 450 psi
